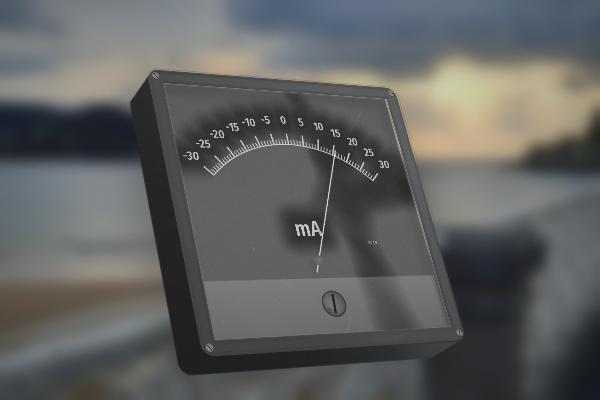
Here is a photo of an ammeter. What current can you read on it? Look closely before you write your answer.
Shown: 15 mA
